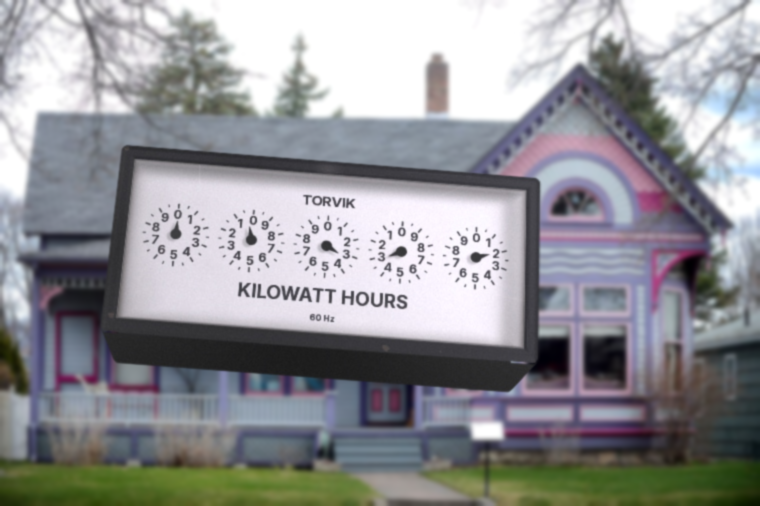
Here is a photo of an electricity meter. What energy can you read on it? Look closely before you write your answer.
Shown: 332 kWh
